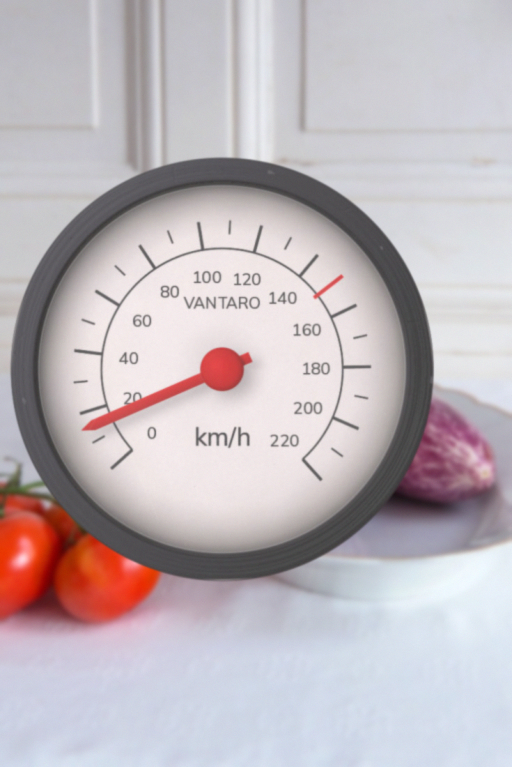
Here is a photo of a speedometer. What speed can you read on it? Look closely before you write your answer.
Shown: 15 km/h
